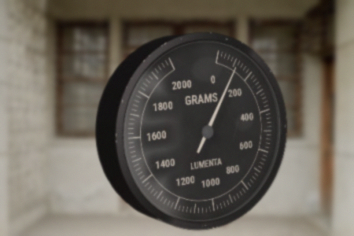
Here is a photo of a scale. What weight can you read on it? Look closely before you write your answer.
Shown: 100 g
